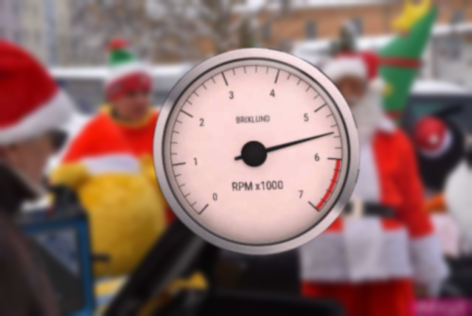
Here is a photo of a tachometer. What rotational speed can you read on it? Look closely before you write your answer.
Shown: 5500 rpm
